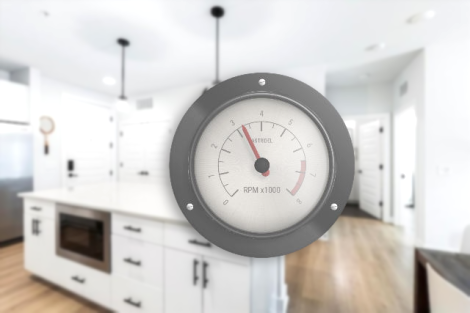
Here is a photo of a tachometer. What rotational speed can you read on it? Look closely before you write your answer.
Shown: 3250 rpm
